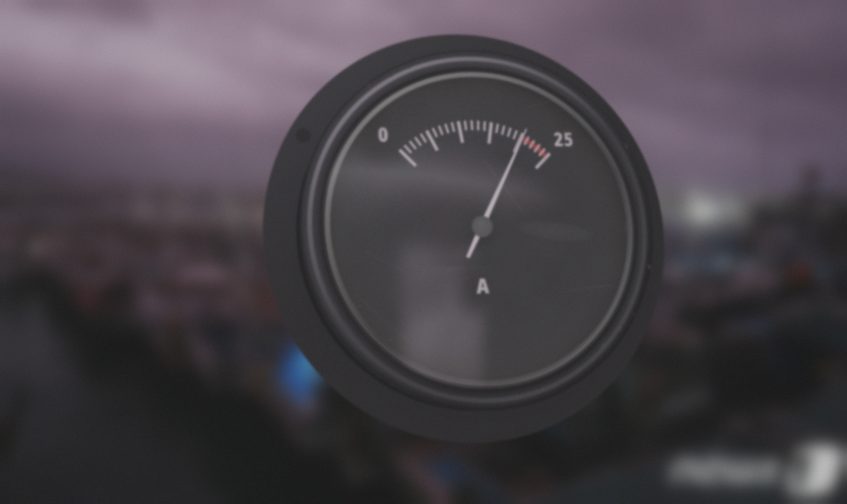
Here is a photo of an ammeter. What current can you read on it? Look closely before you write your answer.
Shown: 20 A
